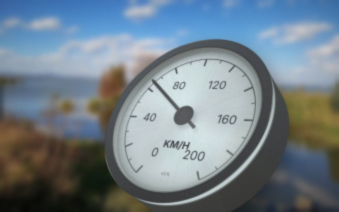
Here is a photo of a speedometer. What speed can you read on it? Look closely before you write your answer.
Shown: 65 km/h
